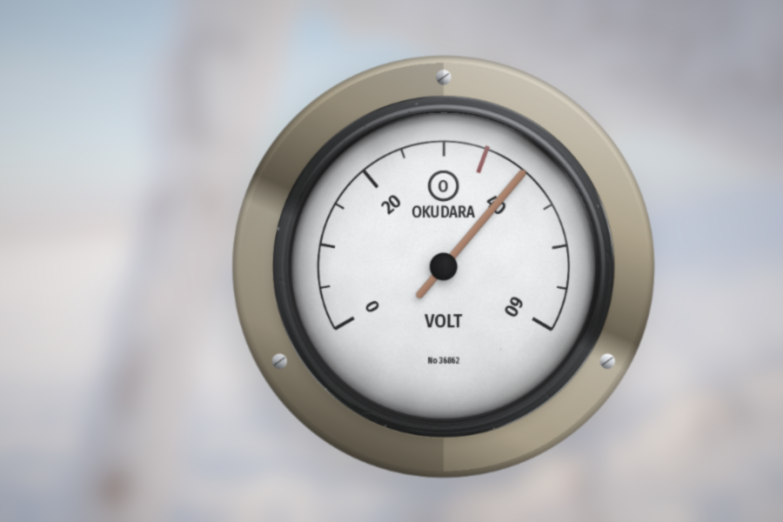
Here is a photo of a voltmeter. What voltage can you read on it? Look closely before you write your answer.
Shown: 40 V
